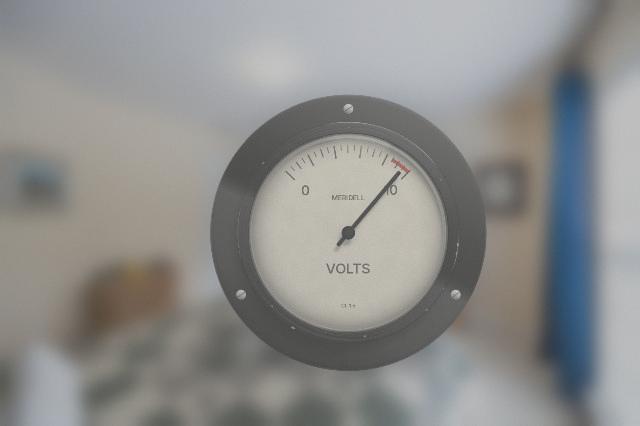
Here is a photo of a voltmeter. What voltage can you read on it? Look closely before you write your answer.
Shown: 9.5 V
